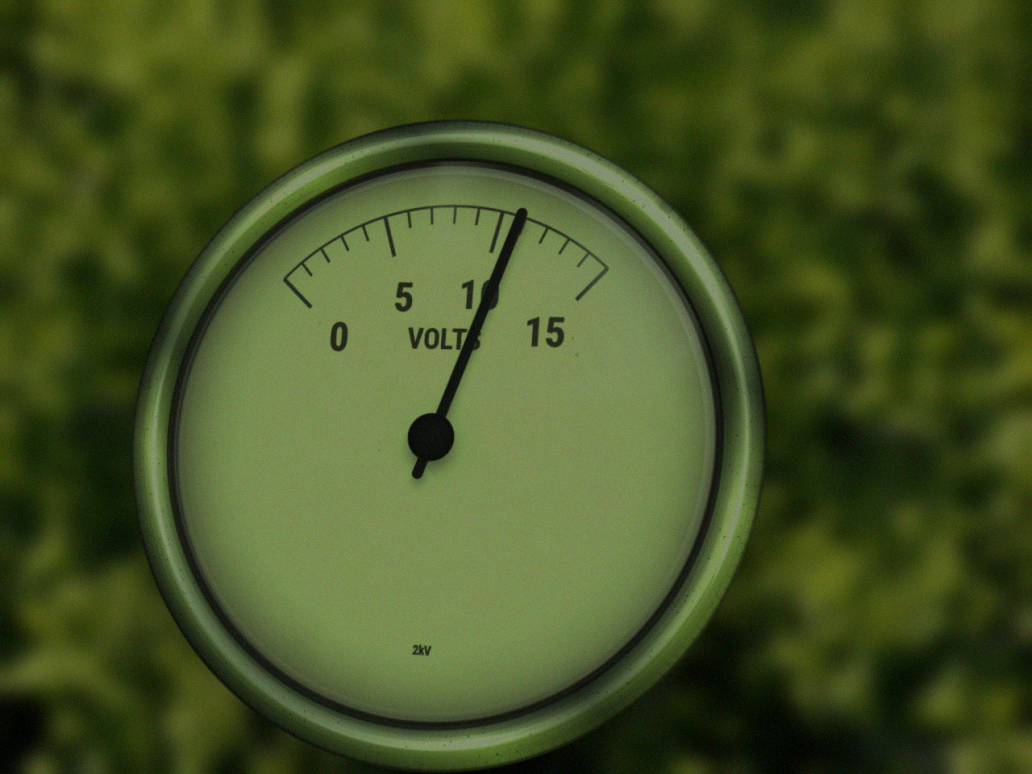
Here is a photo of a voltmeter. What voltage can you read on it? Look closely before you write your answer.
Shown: 11 V
